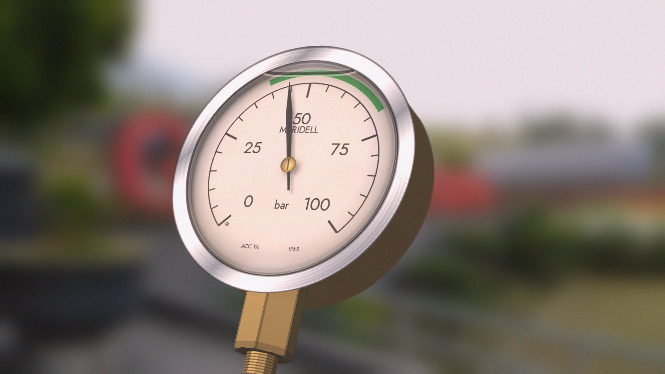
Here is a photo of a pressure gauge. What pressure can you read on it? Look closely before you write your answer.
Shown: 45 bar
